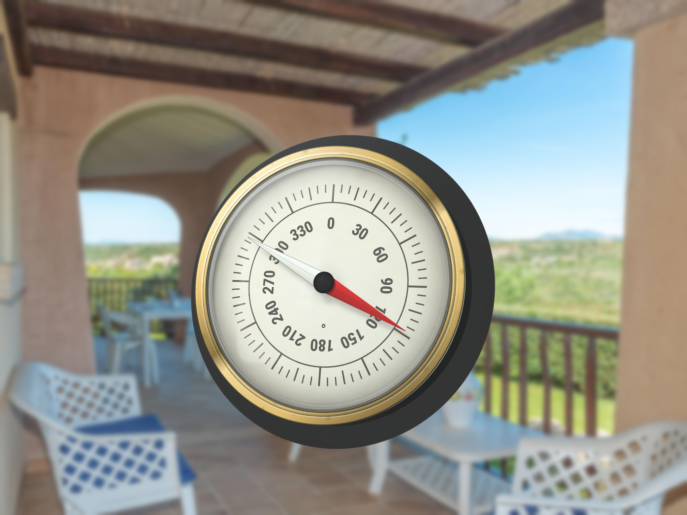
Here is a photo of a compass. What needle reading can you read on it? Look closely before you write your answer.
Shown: 117.5 °
